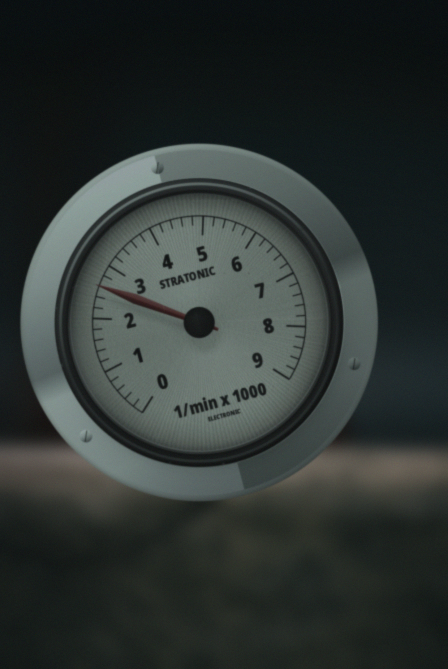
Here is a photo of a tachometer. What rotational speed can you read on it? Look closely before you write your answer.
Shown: 2600 rpm
